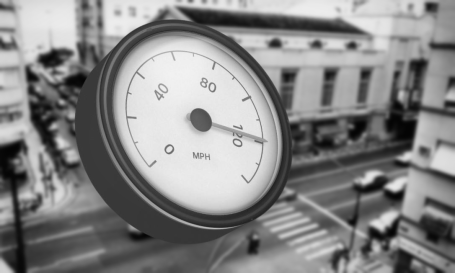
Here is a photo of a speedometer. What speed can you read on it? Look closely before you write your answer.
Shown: 120 mph
